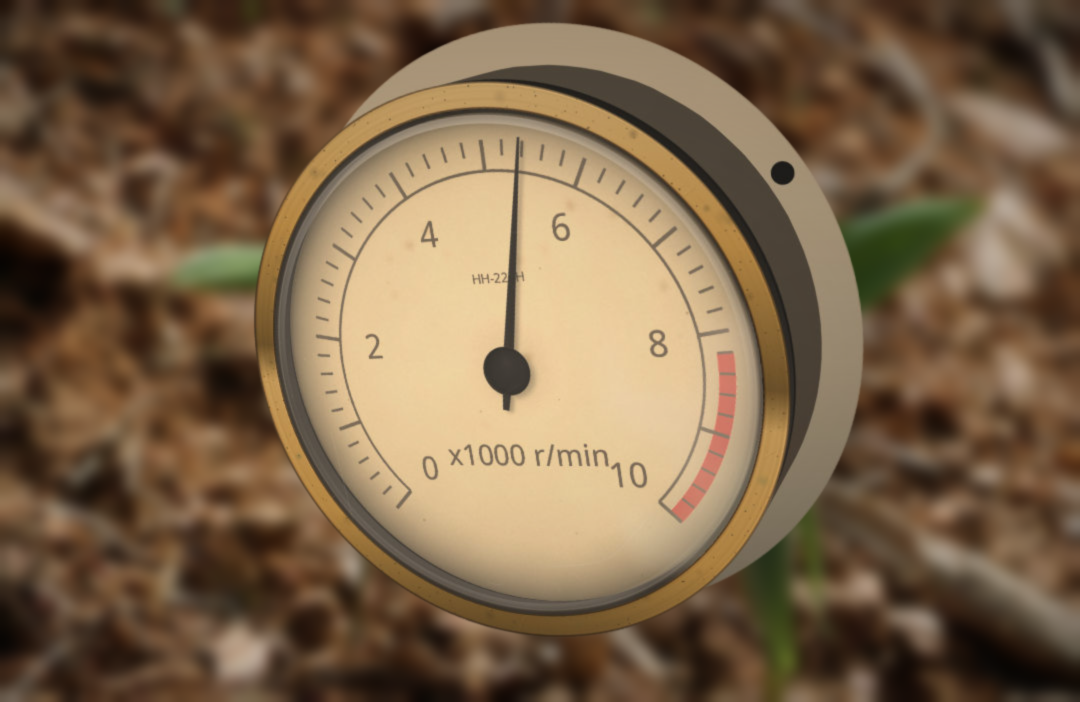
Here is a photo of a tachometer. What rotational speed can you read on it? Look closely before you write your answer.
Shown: 5400 rpm
